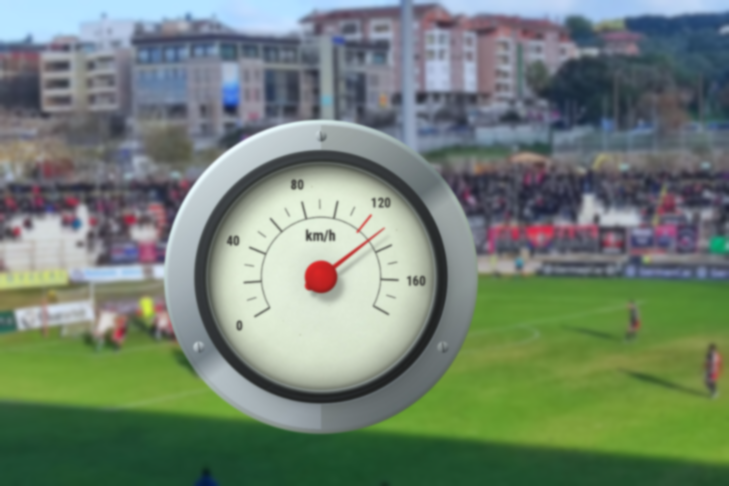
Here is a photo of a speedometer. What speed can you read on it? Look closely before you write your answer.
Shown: 130 km/h
